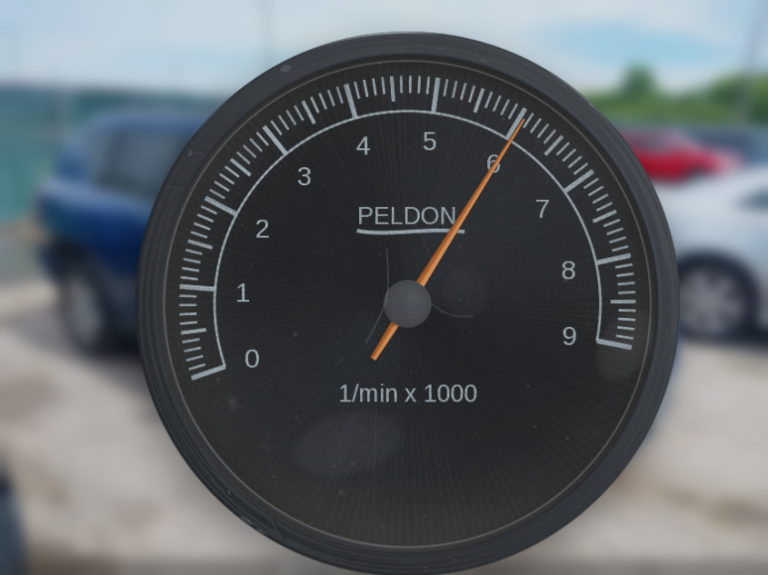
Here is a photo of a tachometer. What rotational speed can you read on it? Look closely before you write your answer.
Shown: 6050 rpm
